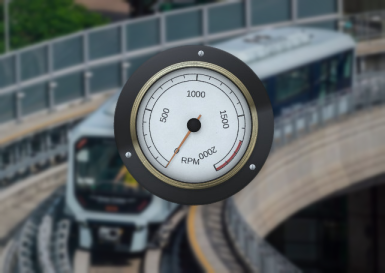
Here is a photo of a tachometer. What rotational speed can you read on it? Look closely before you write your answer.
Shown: 0 rpm
